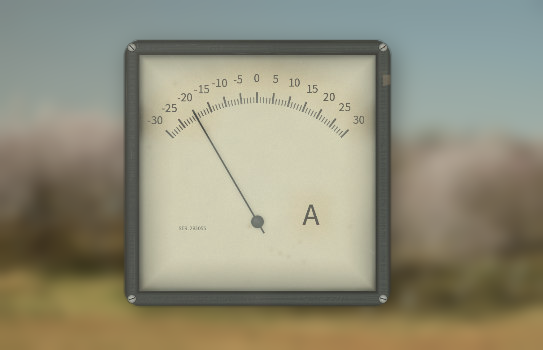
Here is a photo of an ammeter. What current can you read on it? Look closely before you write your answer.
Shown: -20 A
